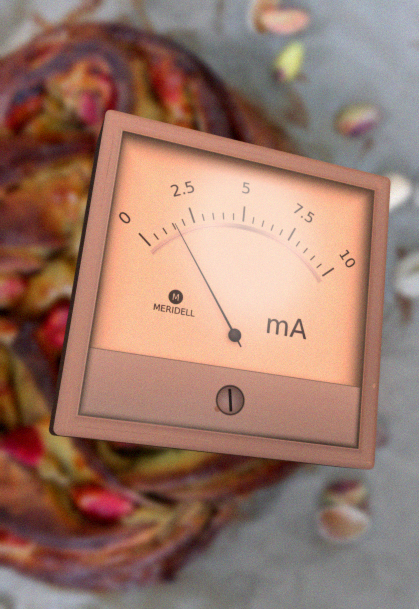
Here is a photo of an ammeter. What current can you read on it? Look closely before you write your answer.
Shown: 1.5 mA
